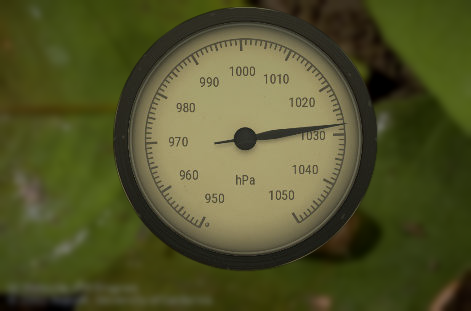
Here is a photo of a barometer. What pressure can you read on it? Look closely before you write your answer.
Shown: 1028 hPa
